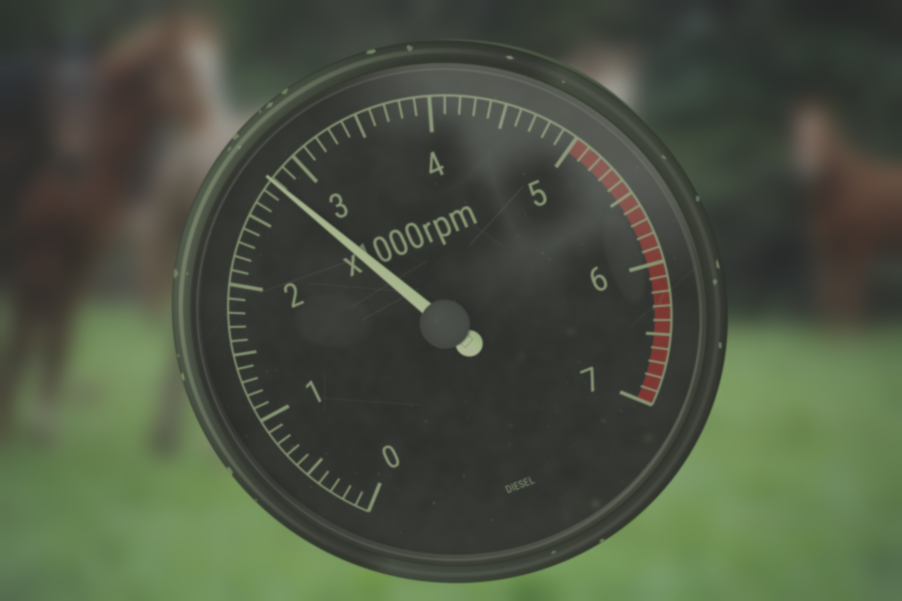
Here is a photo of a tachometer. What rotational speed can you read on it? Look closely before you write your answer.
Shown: 2800 rpm
